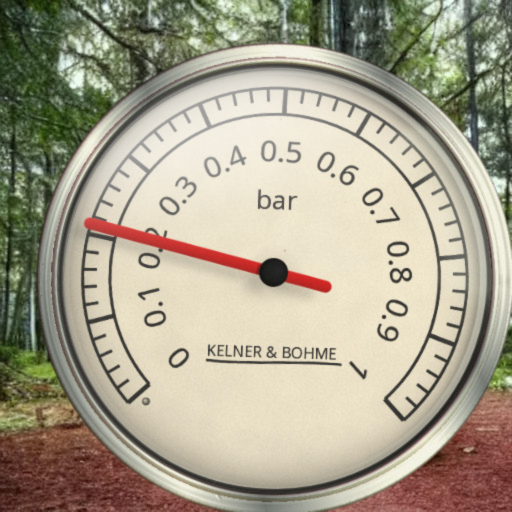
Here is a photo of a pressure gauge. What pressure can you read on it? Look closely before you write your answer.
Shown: 0.21 bar
